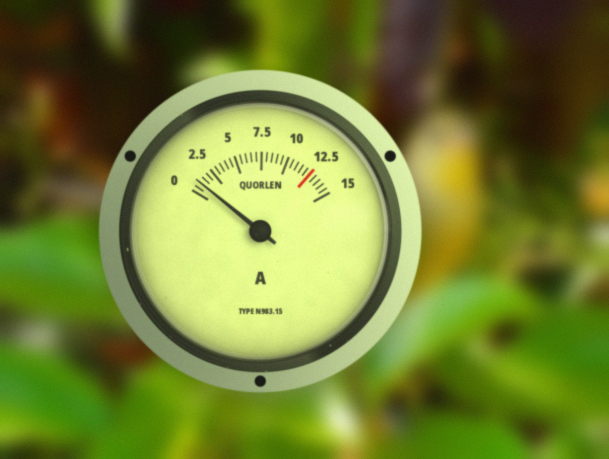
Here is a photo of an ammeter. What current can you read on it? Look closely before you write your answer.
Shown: 1 A
